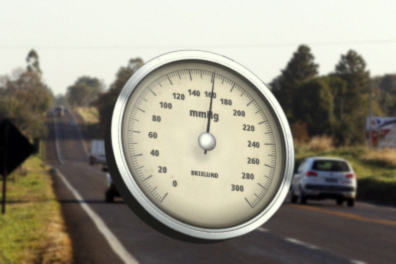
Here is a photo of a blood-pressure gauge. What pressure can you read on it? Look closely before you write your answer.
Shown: 160 mmHg
